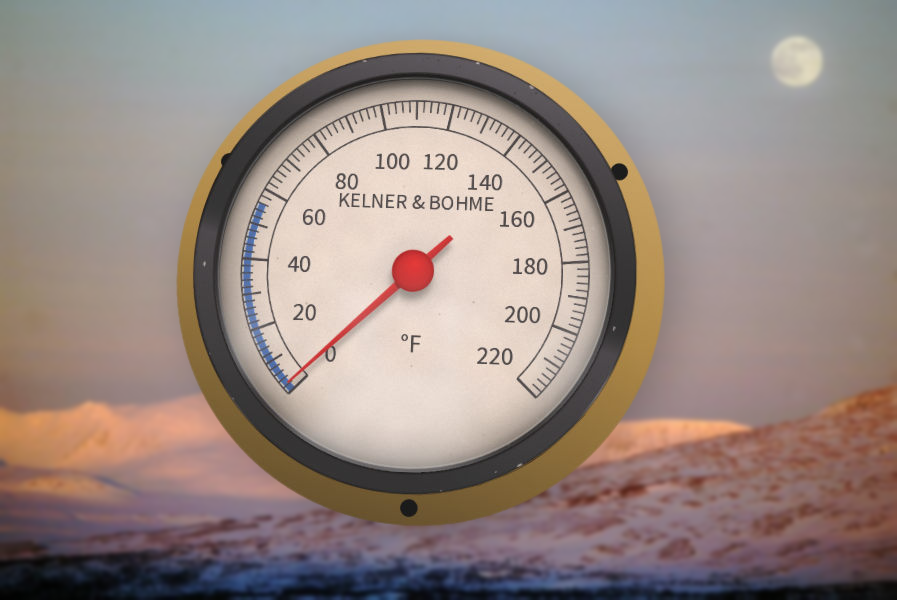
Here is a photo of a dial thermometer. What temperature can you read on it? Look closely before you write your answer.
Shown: 2 °F
